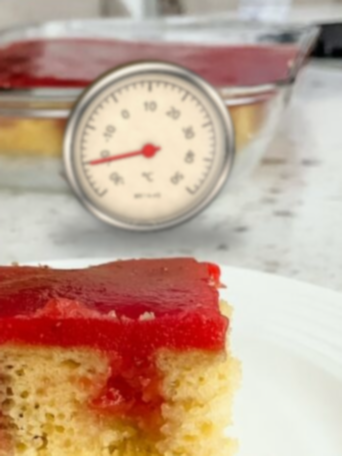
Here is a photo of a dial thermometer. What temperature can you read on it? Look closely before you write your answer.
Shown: -20 °C
